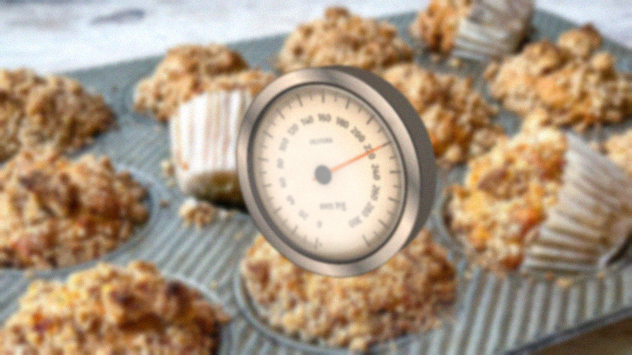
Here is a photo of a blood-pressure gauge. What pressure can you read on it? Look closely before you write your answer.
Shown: 220 mmHg
